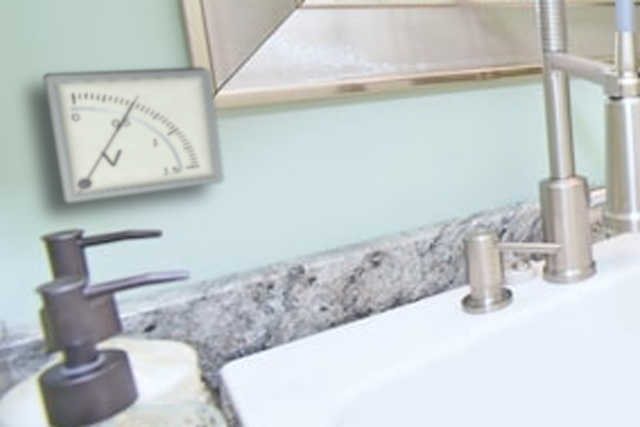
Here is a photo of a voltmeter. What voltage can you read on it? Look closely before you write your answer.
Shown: 0.5 V
